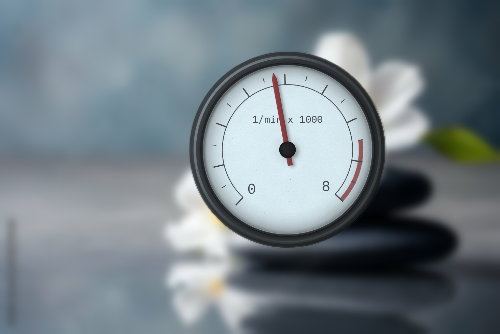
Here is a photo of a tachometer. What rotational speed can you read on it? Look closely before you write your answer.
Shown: 3750 rpm
